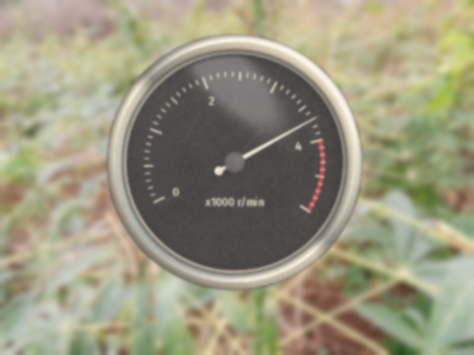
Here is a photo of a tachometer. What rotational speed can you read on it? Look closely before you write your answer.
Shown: 3700 rpm
